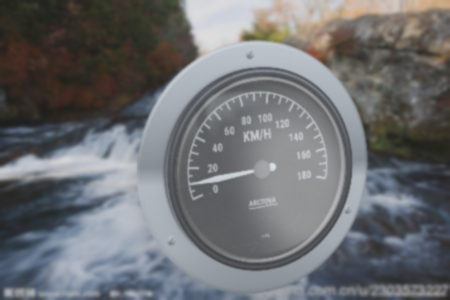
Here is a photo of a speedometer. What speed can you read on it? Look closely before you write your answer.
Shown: 10 km/h
